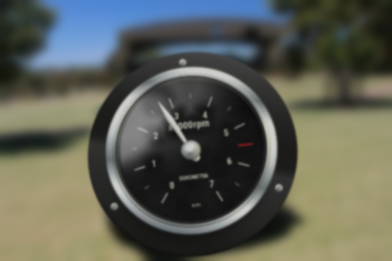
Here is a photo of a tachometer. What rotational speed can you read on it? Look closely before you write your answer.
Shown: 2750 rpm
